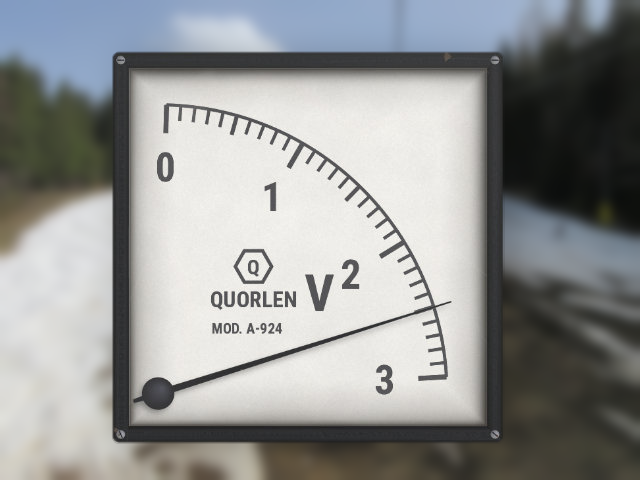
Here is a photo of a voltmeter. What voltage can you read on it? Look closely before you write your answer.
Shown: 2.5 V
